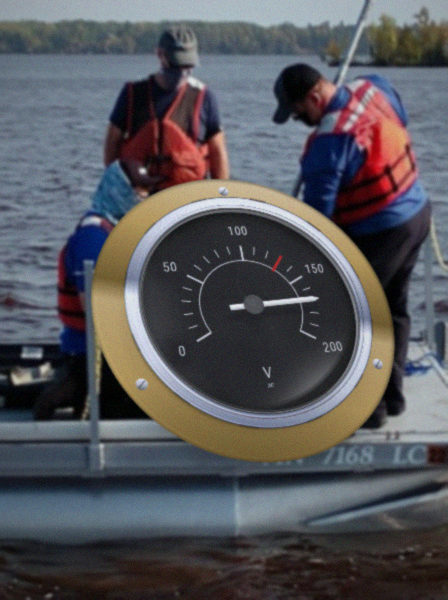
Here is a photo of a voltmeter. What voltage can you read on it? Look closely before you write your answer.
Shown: 170 V
